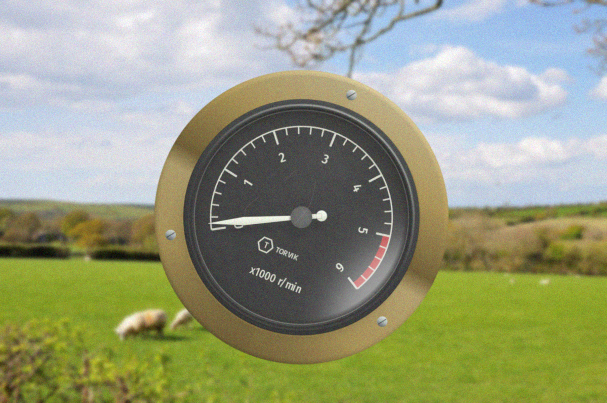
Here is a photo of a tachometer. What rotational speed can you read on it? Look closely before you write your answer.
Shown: 100 rpm
